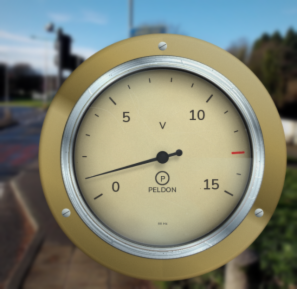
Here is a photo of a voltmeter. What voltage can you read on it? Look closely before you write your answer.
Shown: 1 V
